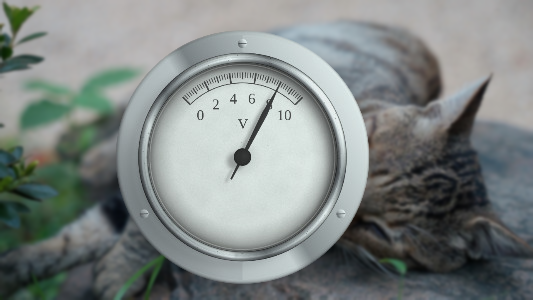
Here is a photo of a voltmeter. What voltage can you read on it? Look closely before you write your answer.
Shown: 8 V
